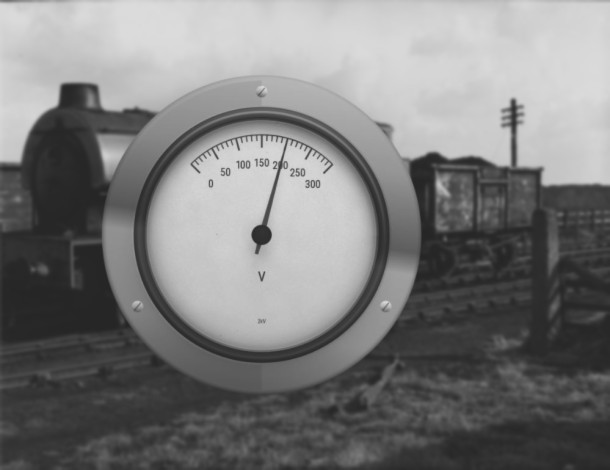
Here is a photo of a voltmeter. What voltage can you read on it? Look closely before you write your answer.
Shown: 200 V
